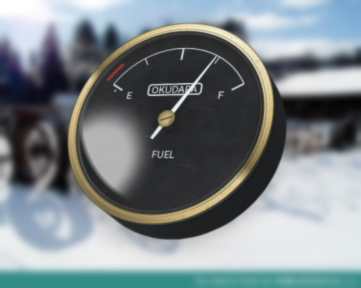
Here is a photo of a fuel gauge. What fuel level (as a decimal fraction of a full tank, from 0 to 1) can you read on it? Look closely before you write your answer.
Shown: 0.75
